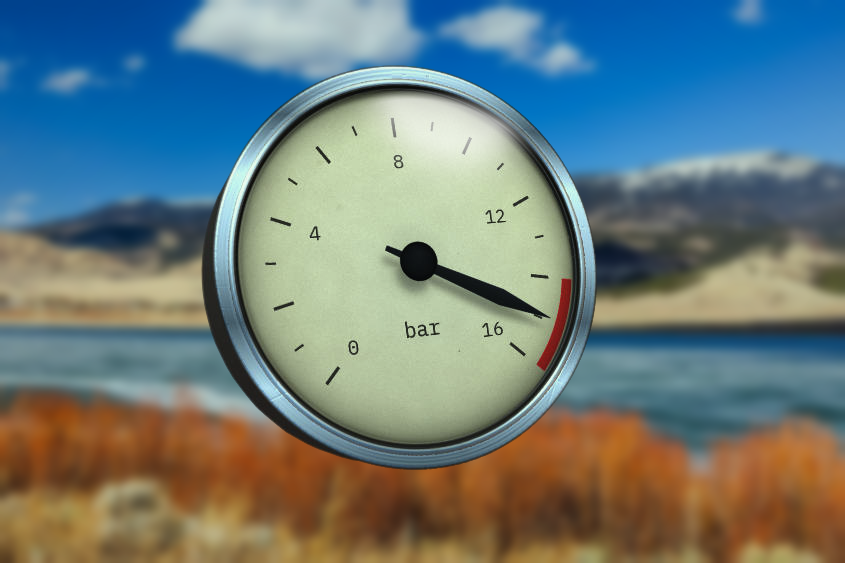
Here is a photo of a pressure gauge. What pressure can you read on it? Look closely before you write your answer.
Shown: 15 bar
